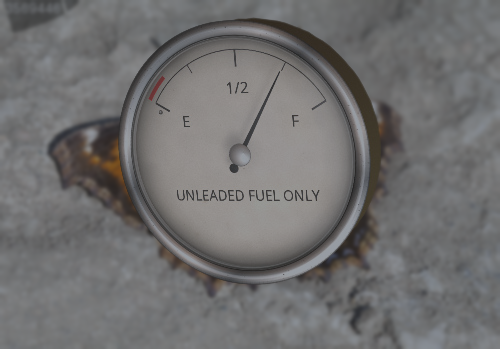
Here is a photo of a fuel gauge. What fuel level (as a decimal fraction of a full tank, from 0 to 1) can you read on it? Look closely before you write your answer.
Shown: 0.75
